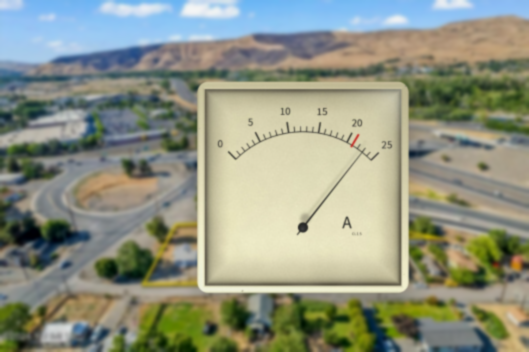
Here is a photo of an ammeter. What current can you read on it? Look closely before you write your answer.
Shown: 23 A
